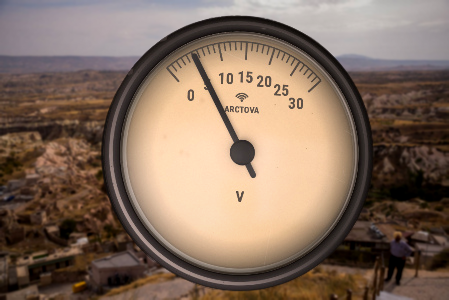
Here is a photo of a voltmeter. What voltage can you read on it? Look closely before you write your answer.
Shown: 5 V
